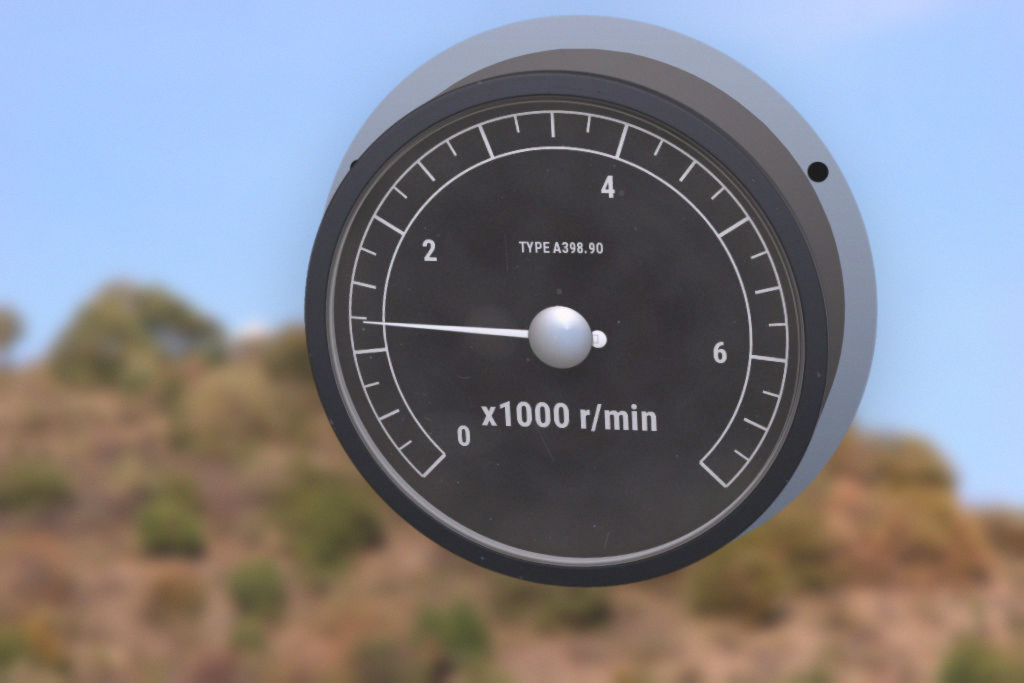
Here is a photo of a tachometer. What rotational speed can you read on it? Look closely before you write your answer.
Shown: 1250 rpm
